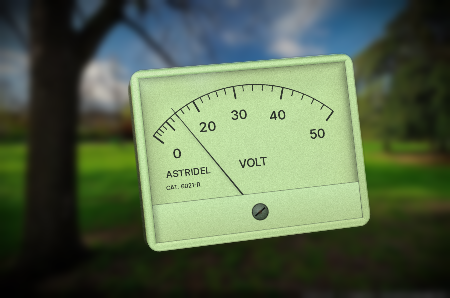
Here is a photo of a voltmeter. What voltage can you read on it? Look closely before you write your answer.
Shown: 14 V
